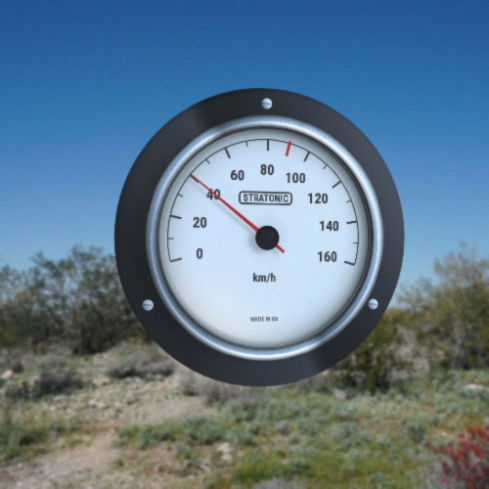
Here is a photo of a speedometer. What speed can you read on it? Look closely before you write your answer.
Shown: 40 km/h
